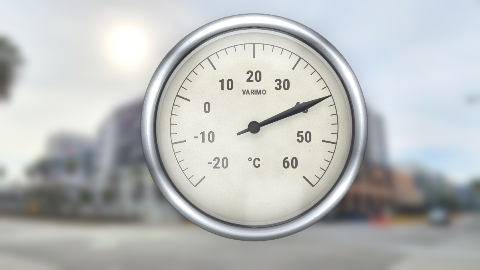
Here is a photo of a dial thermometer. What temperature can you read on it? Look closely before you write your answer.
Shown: 40 °C
